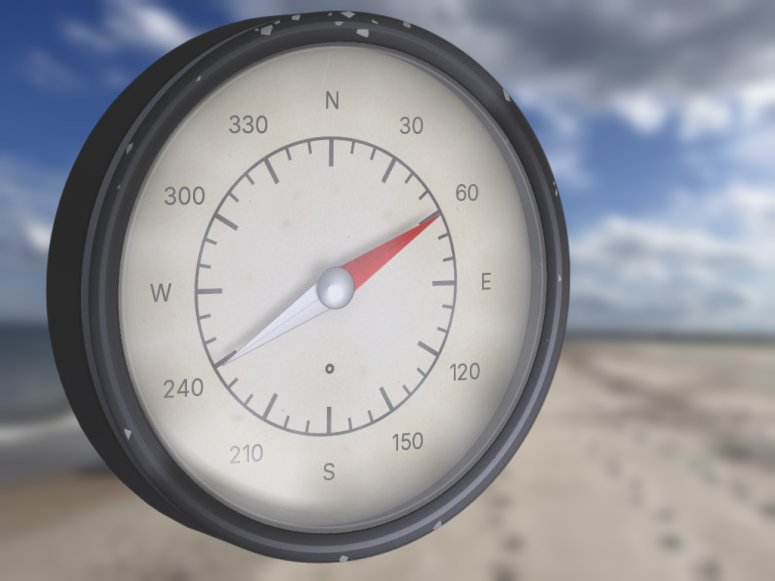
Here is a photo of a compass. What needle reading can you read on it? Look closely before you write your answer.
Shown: 60 °
